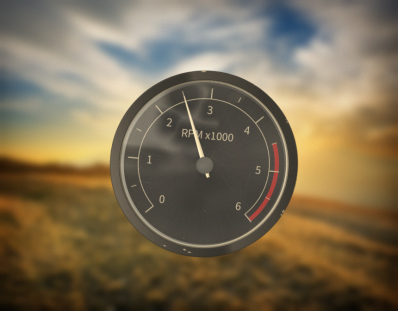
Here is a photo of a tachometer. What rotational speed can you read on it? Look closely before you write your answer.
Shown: 2500 rpm
